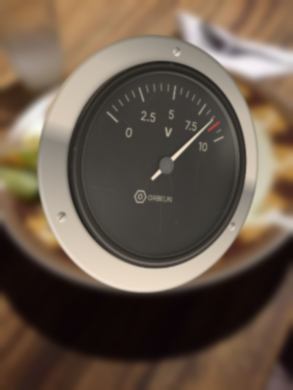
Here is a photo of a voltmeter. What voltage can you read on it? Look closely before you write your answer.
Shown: 8.5 V
